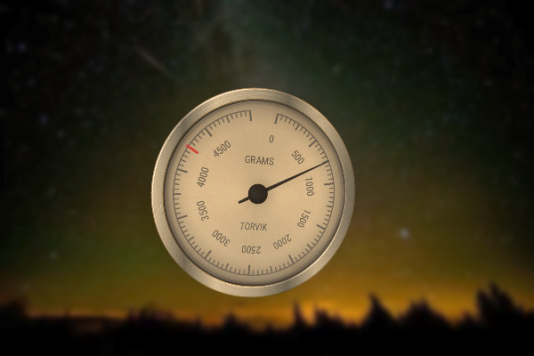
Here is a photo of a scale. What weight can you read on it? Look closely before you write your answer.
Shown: 750 g
